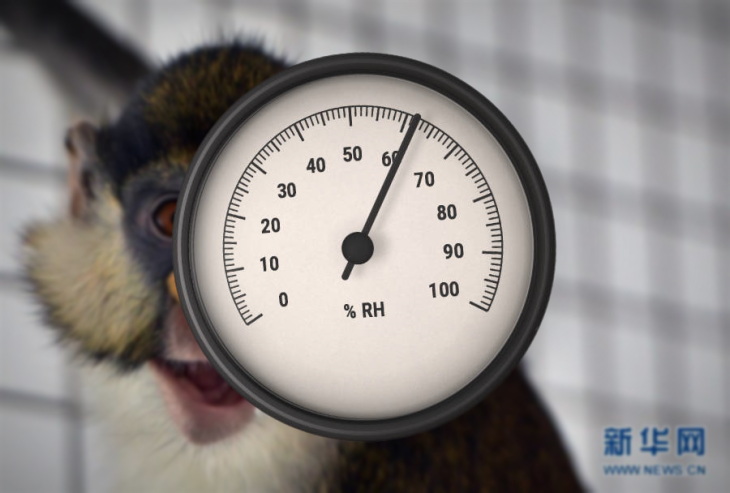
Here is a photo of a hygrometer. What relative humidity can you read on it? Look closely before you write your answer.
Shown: 62 %
